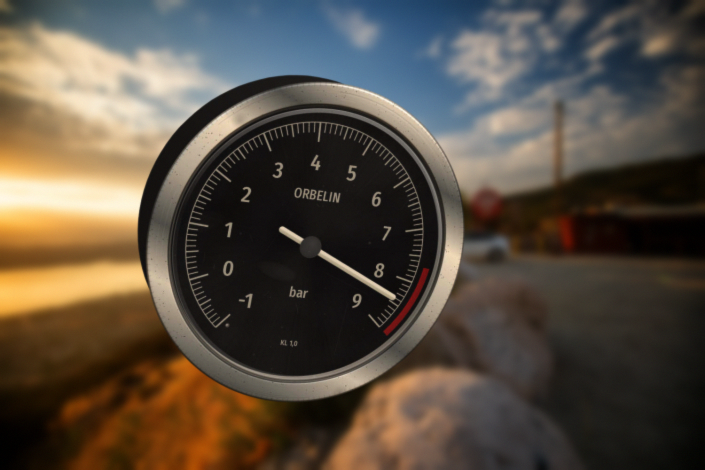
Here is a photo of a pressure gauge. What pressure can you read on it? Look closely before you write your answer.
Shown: 8.4 bar
